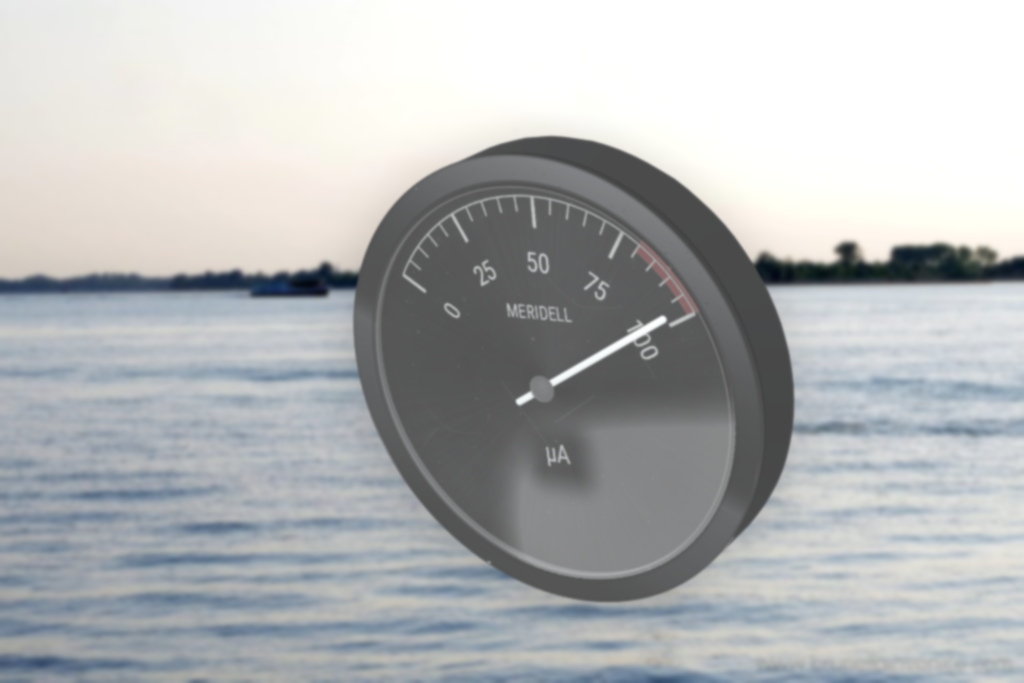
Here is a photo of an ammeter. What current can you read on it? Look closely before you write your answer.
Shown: 97.5 µA
